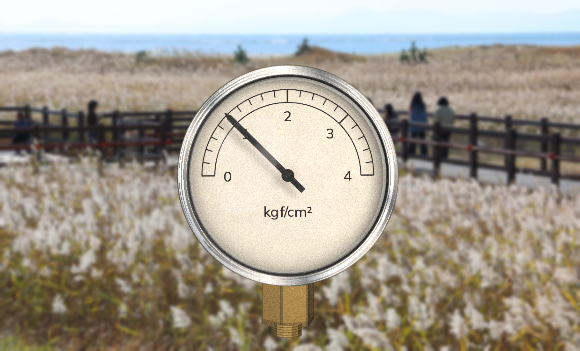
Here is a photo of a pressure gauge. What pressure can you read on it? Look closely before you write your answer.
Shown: 1 kg/cm²
